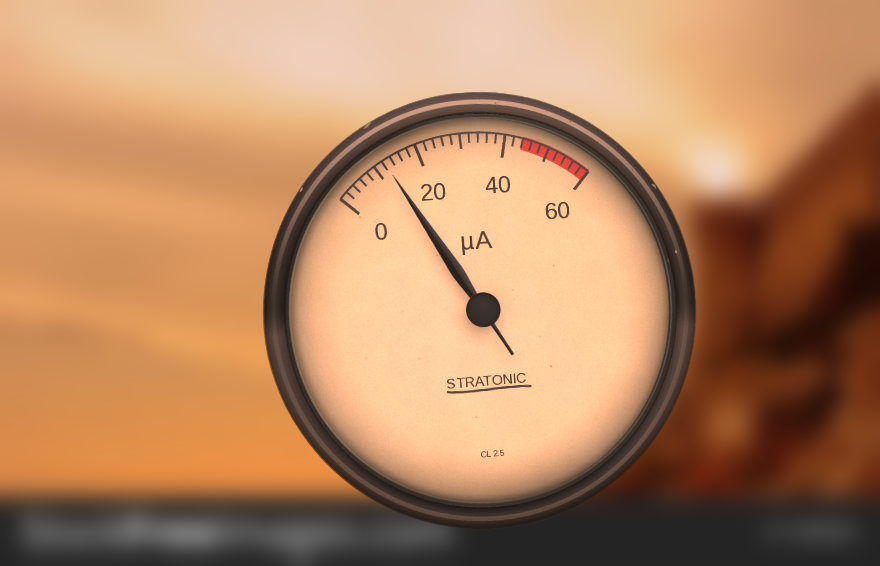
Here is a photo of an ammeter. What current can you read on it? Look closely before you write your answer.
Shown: 12 µA
